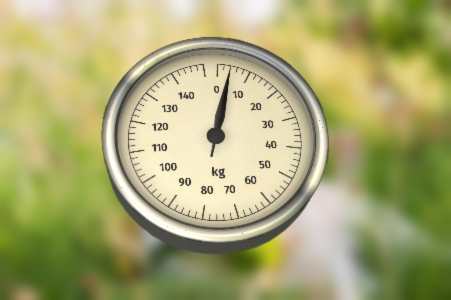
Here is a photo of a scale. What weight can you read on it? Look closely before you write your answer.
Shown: 4 kg
